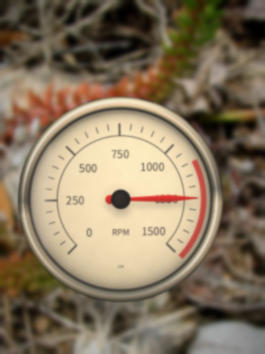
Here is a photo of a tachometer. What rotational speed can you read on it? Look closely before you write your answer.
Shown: 1250 rpm
